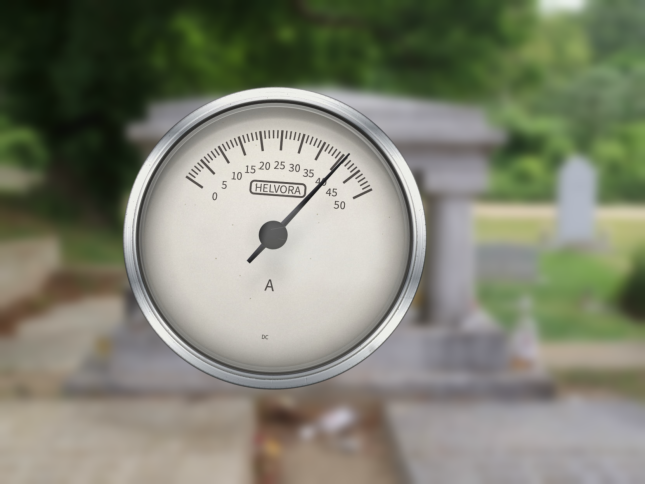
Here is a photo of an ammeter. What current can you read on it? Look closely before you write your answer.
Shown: 41 A
